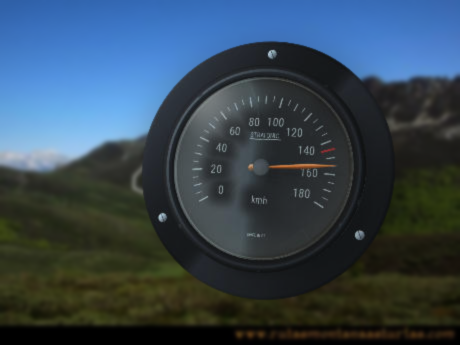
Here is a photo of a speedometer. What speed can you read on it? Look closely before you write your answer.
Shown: 155 km/h
